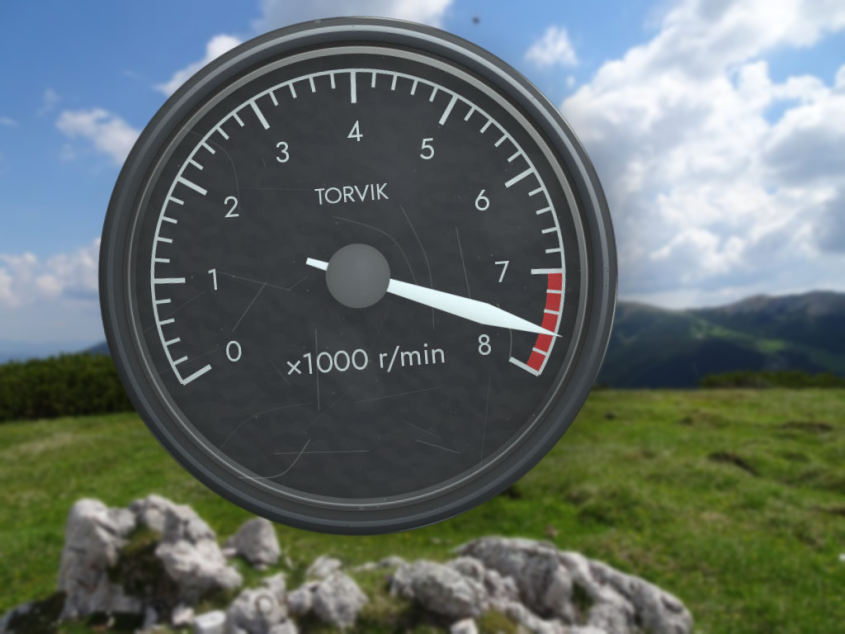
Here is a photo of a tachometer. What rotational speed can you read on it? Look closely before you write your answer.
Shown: 7600 rpm
